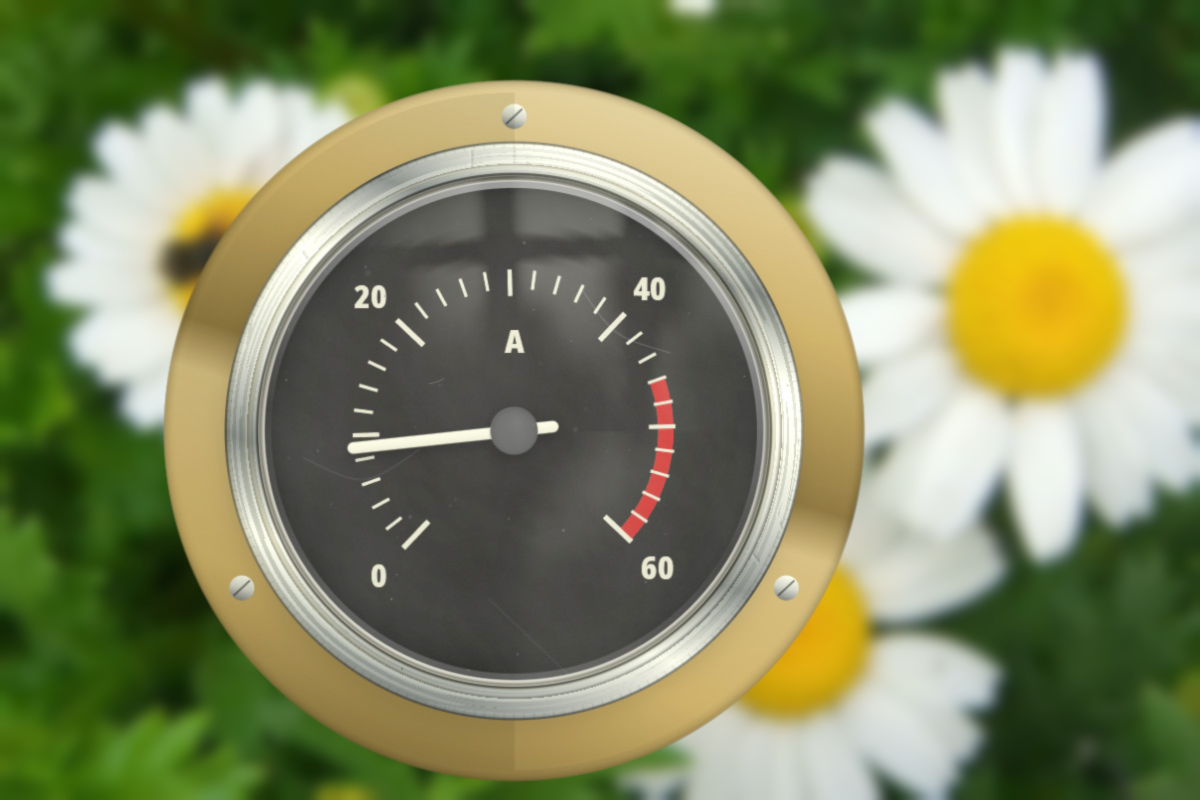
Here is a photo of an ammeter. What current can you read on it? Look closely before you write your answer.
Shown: 9 A
